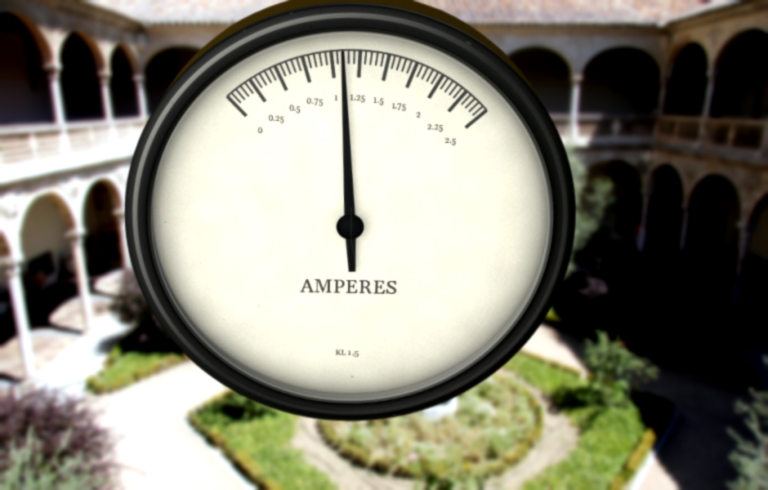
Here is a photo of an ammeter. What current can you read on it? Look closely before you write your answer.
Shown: 1.1 A
